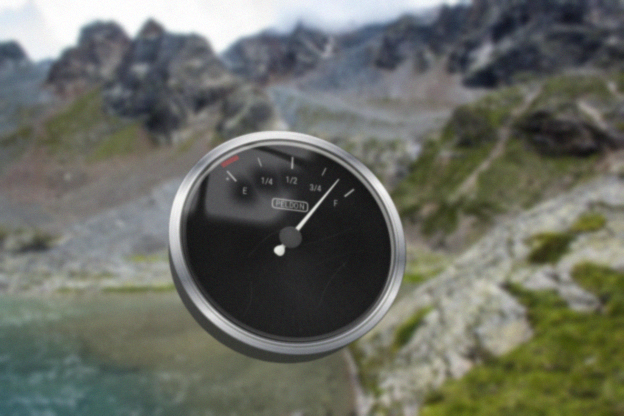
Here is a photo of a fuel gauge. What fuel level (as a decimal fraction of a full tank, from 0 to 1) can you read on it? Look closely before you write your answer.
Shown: 0.875
